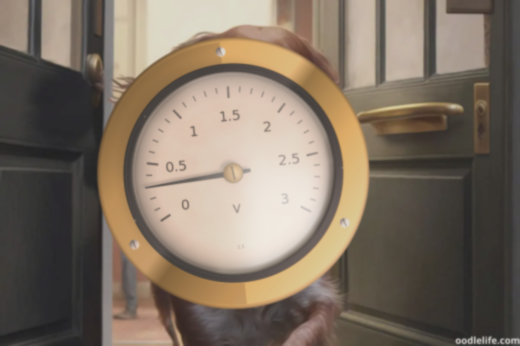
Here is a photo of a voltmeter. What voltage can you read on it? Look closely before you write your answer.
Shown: 0.3 V
